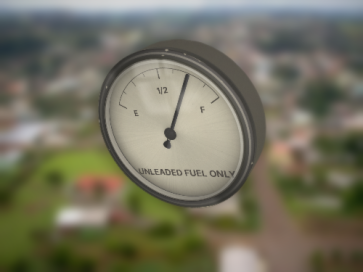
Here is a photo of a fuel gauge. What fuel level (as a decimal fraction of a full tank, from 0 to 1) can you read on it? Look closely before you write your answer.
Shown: 0.75
